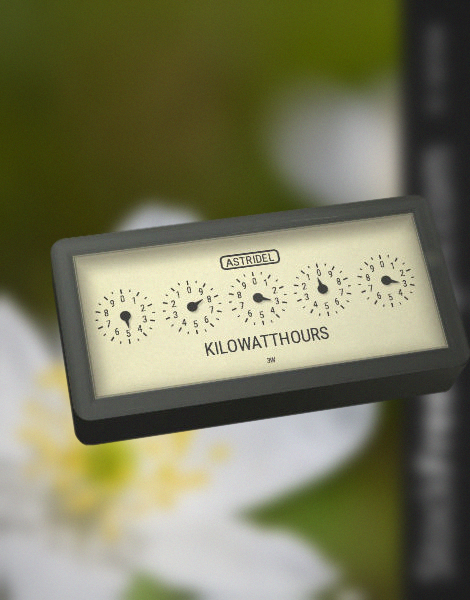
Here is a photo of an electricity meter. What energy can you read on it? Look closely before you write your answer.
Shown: 48303 kWh
